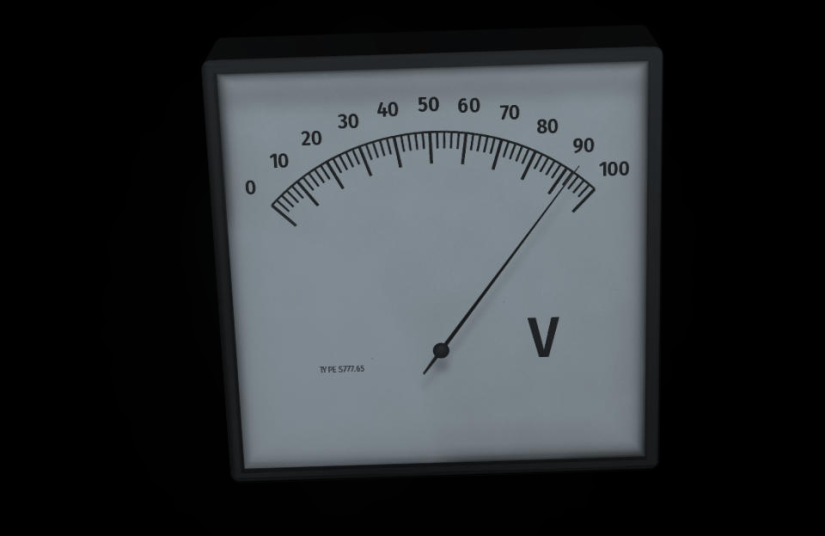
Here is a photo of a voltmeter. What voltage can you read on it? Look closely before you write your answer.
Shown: 92 V
